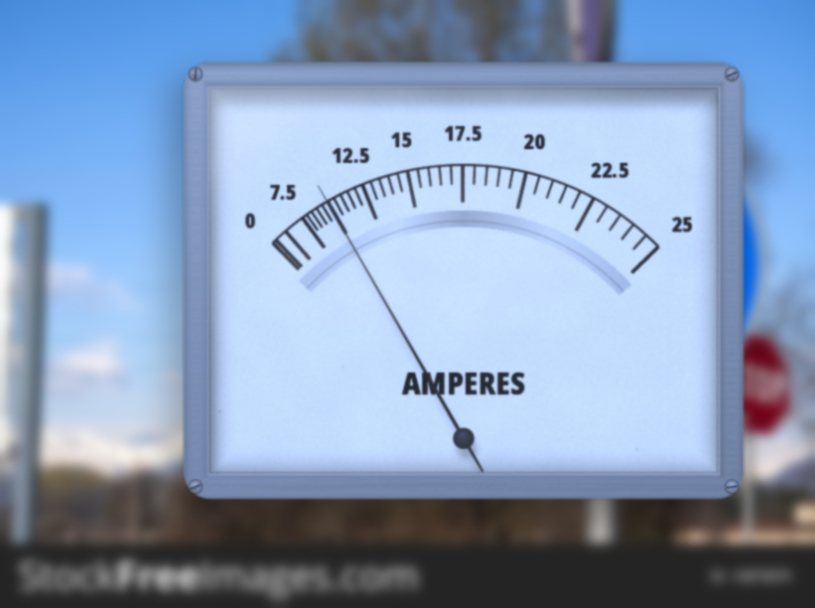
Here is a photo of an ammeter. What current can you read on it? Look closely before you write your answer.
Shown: 10 A
